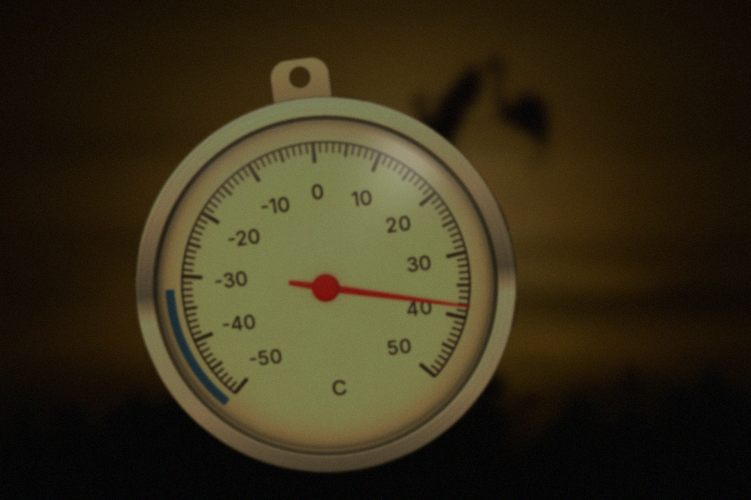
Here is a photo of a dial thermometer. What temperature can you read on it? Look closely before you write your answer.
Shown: 38 °C
